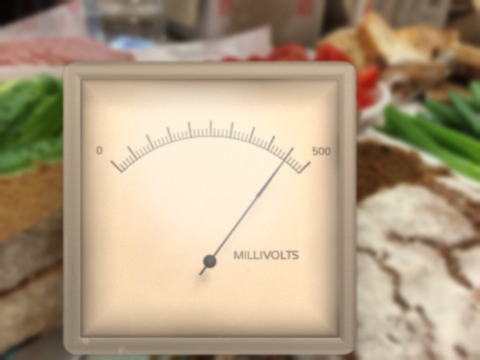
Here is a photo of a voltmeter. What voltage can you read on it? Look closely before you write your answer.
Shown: 450 mV
